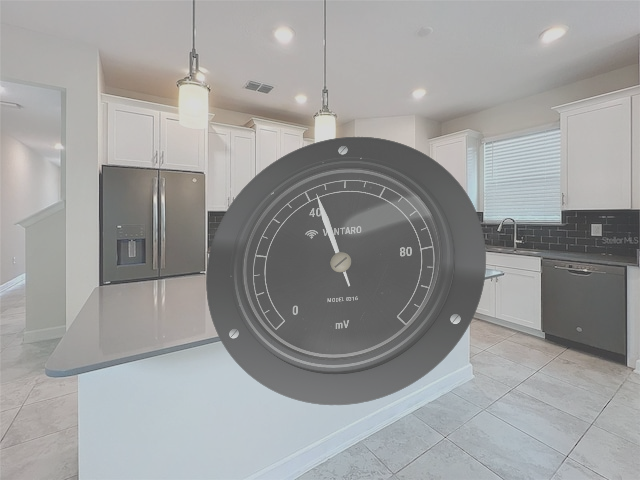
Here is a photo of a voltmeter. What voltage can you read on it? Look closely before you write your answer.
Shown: 42.5 mV
